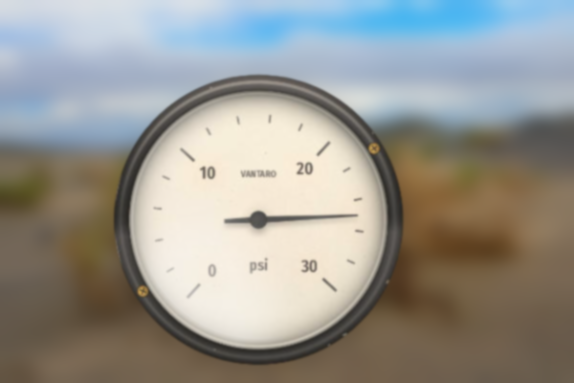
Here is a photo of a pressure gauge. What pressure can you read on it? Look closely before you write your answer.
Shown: 25 psi
